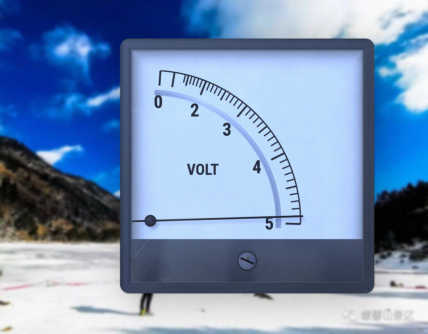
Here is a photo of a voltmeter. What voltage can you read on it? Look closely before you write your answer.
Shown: 4.9 V
